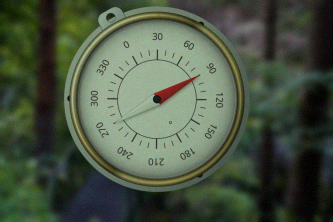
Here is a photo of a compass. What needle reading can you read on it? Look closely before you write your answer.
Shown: 90 °
